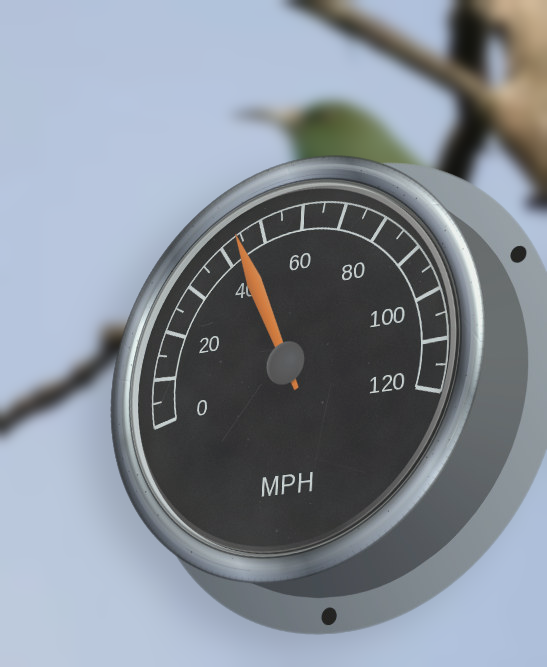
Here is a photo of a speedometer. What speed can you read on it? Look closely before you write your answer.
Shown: 45 mph
